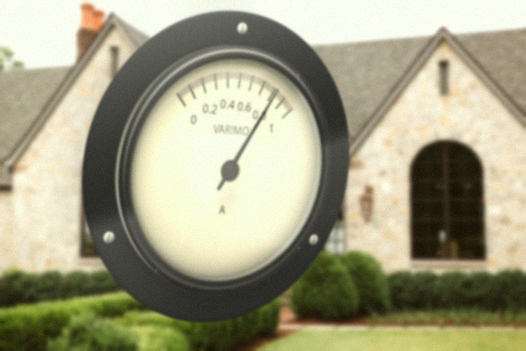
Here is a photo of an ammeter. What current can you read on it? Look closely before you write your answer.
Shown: 0.8 A
